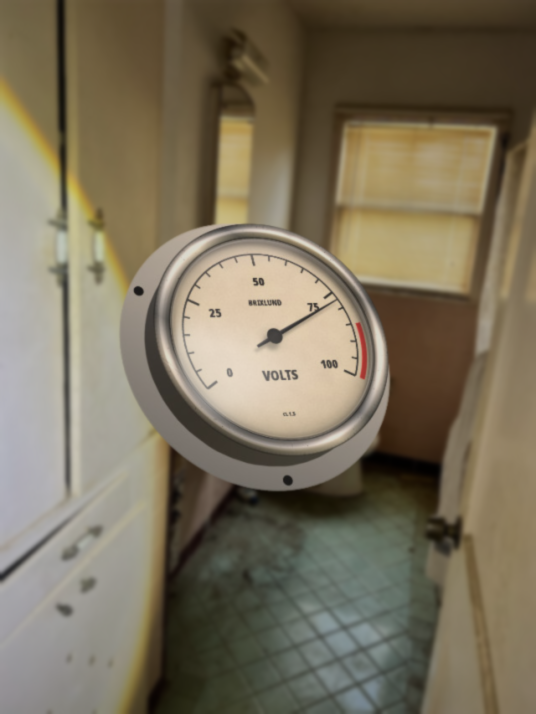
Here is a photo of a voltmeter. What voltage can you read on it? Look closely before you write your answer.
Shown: 77.5 V
